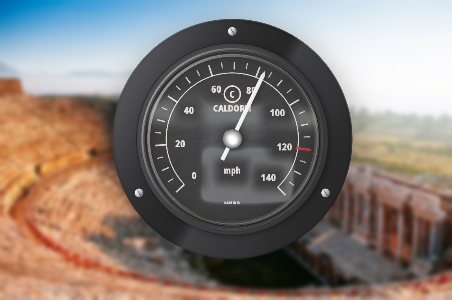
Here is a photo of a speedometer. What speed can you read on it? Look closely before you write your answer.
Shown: 82.5 mph
